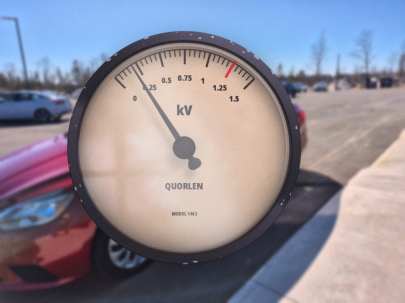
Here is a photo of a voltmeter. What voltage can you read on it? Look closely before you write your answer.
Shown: 0.2 kV
